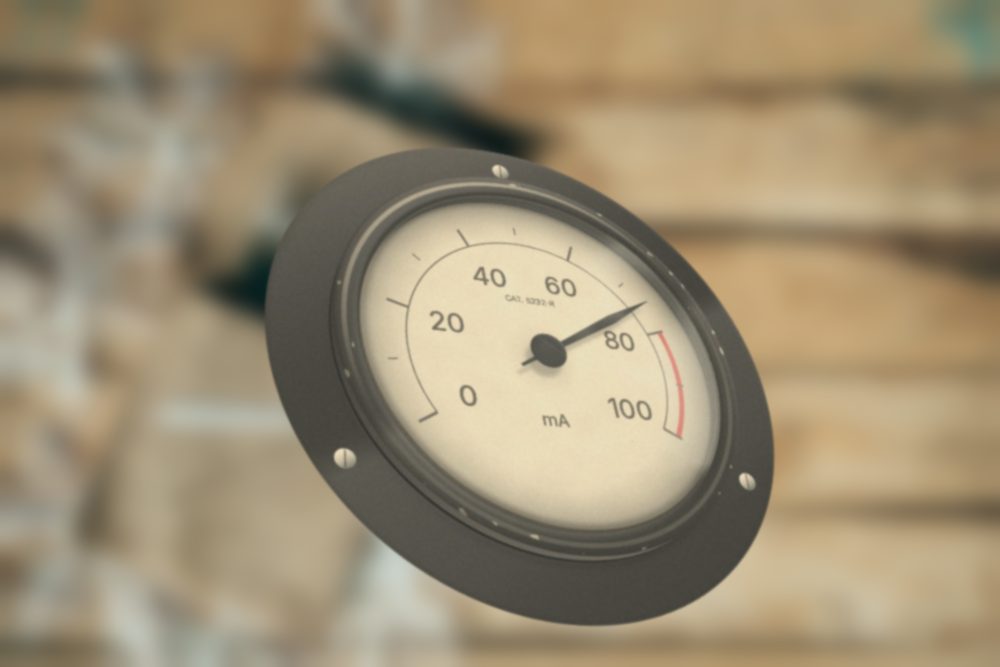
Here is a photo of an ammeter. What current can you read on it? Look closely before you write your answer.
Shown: 75 mA
